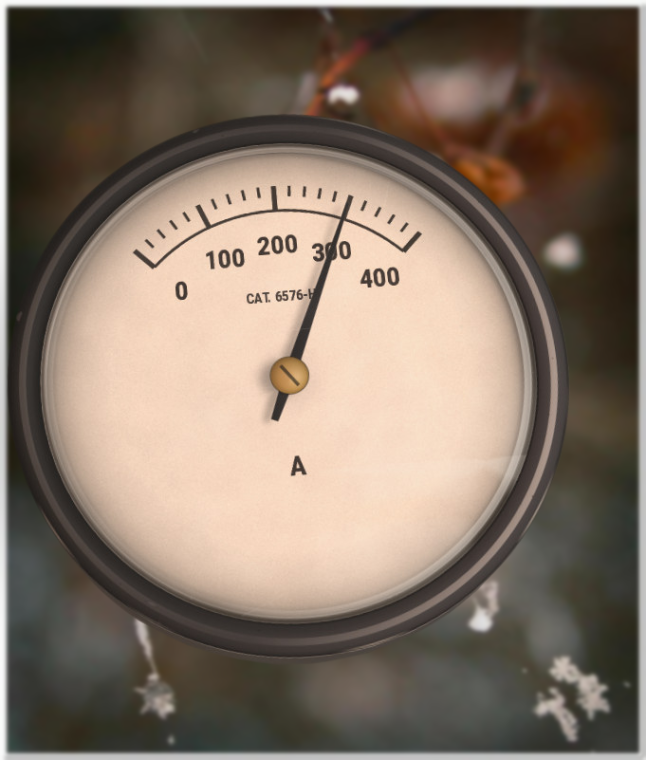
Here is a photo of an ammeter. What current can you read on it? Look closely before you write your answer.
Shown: 300 A
